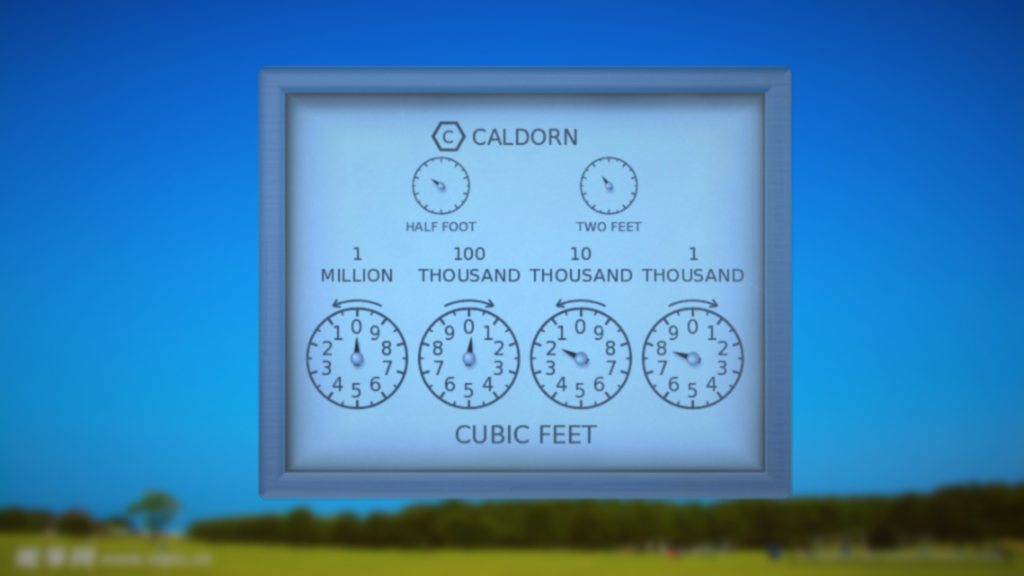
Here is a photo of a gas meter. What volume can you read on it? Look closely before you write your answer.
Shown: 1800 ft³
